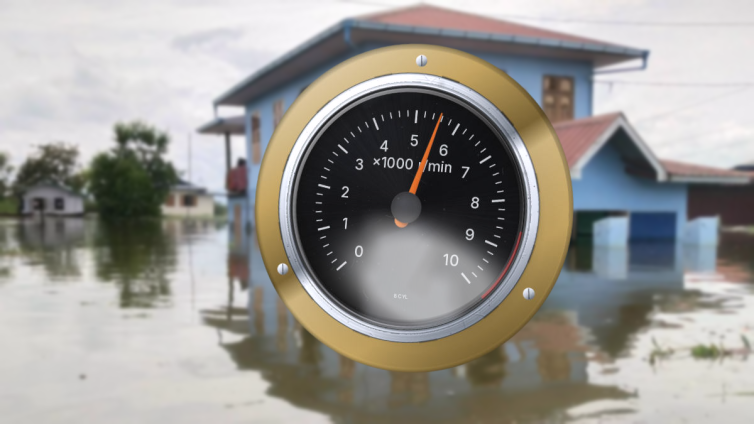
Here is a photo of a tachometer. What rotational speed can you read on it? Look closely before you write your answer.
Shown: 5600 rpm
